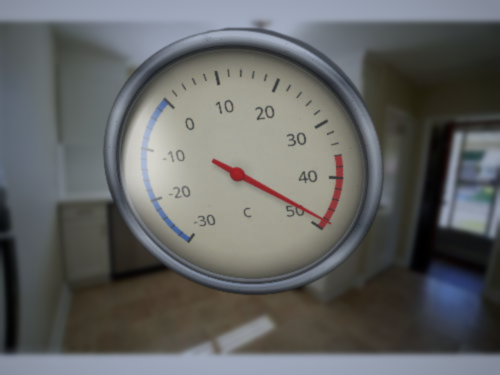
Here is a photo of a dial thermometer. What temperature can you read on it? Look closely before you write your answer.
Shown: 48 °C
